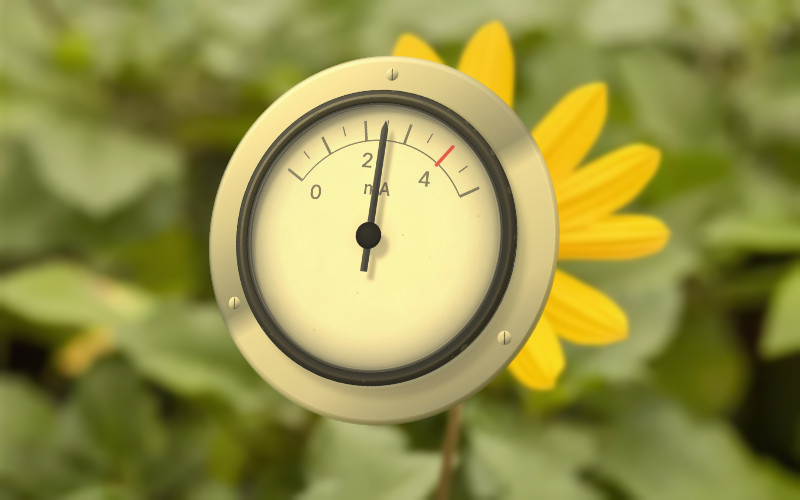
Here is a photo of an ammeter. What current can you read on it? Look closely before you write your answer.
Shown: 2.5 mA
